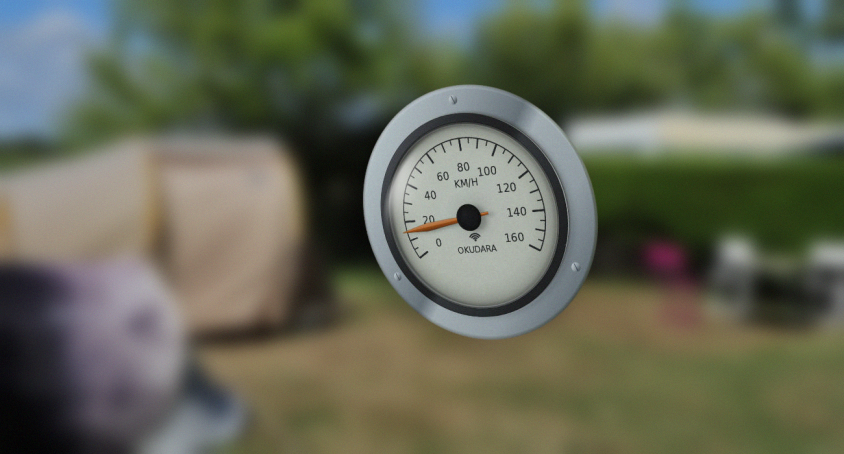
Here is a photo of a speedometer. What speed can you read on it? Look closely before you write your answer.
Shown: 15 km/h
